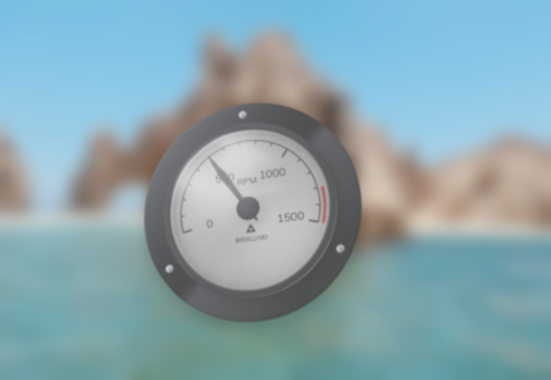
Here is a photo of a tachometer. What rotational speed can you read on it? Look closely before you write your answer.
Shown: 500 rpm
